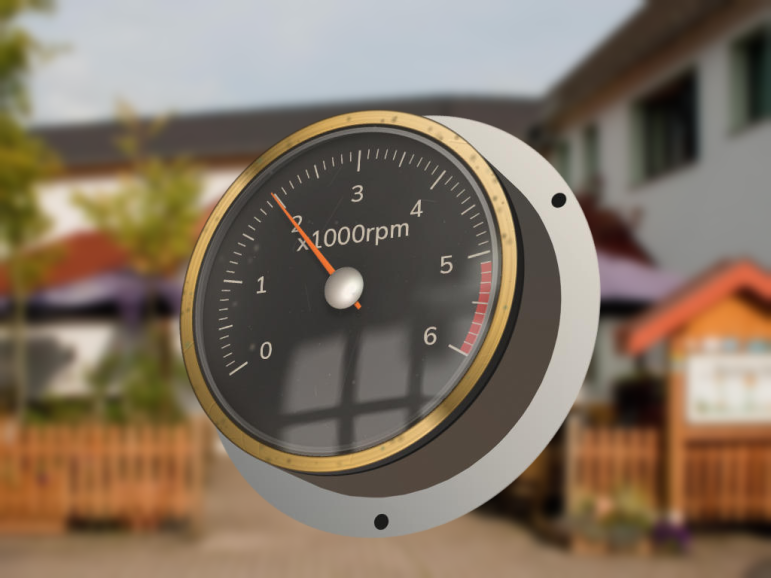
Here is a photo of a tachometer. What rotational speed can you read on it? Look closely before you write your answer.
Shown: 2000 rpm
